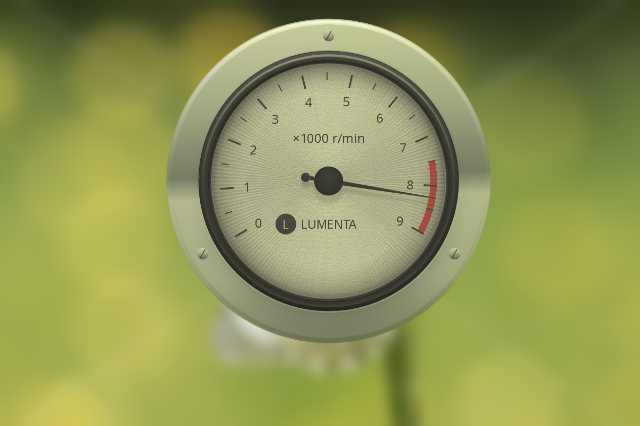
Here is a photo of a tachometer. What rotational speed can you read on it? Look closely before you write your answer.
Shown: 8250 rpm
